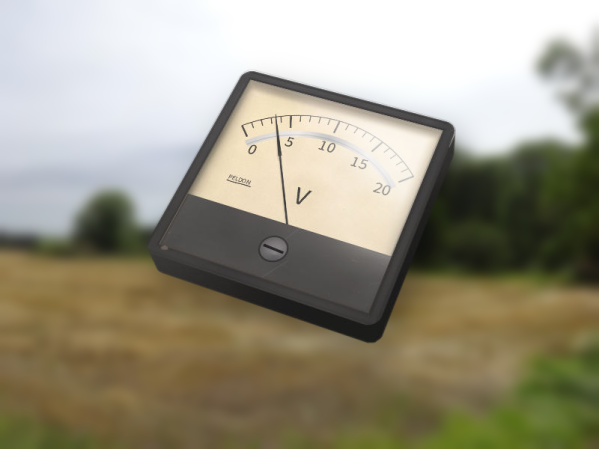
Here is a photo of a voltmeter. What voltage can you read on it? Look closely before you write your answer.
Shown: 3.5 V
